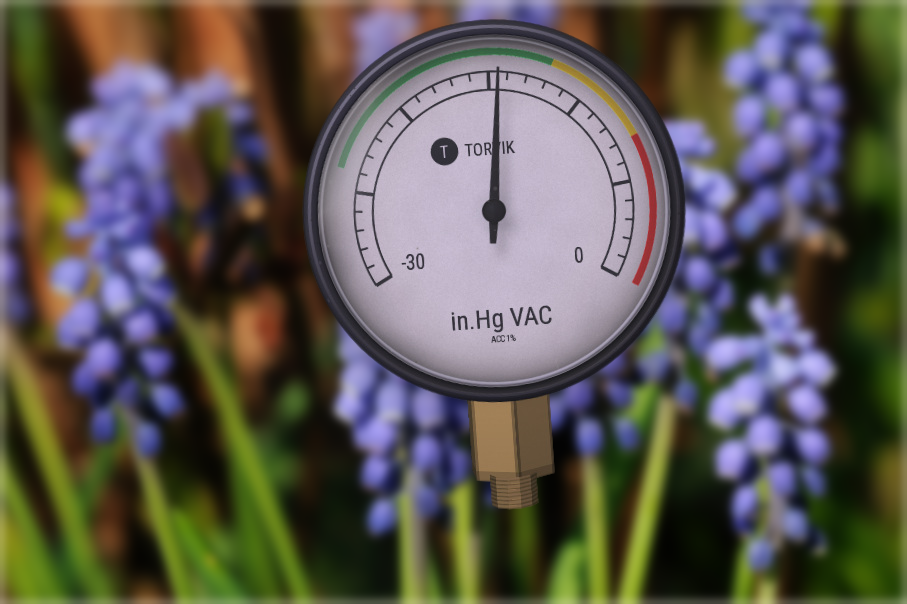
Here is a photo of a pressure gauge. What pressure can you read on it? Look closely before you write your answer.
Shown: -14.5 inHg
